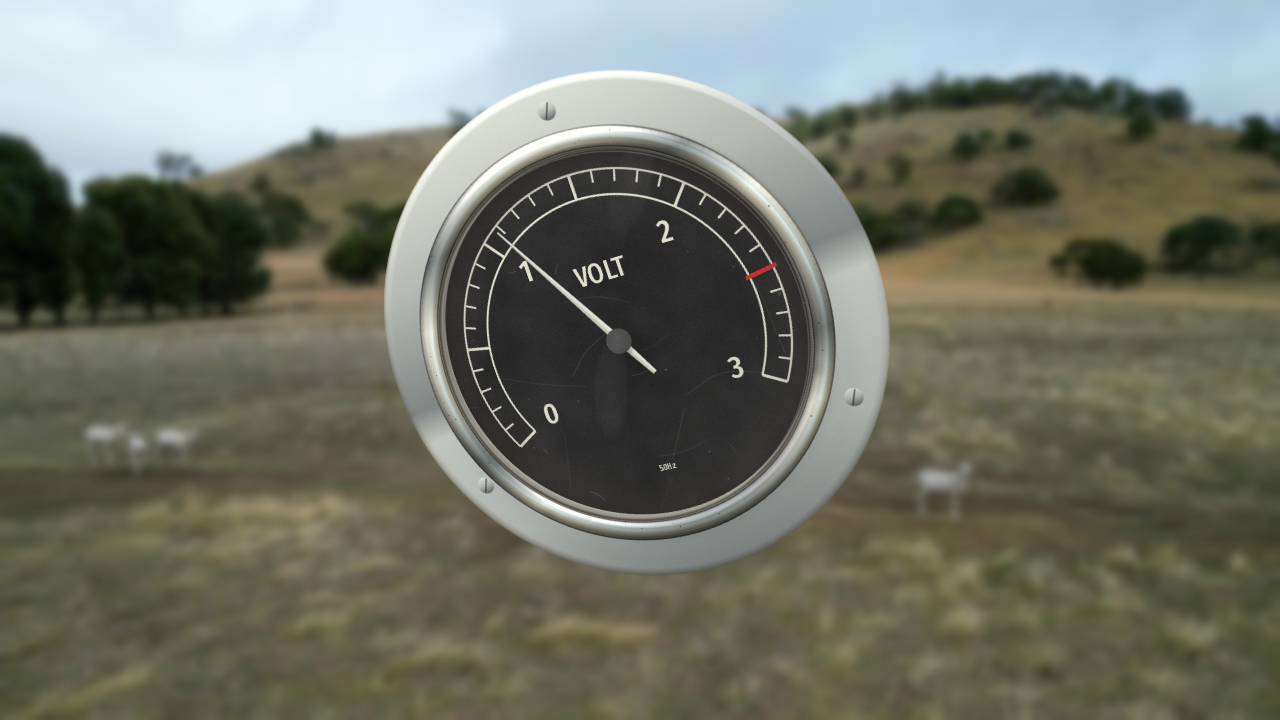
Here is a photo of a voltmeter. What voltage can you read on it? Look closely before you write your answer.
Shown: 1.1 V
